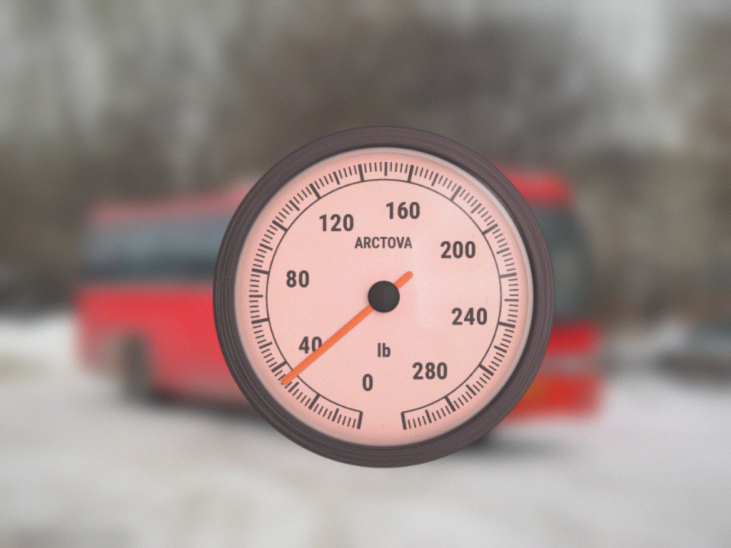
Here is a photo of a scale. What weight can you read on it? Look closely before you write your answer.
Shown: 34 lb
